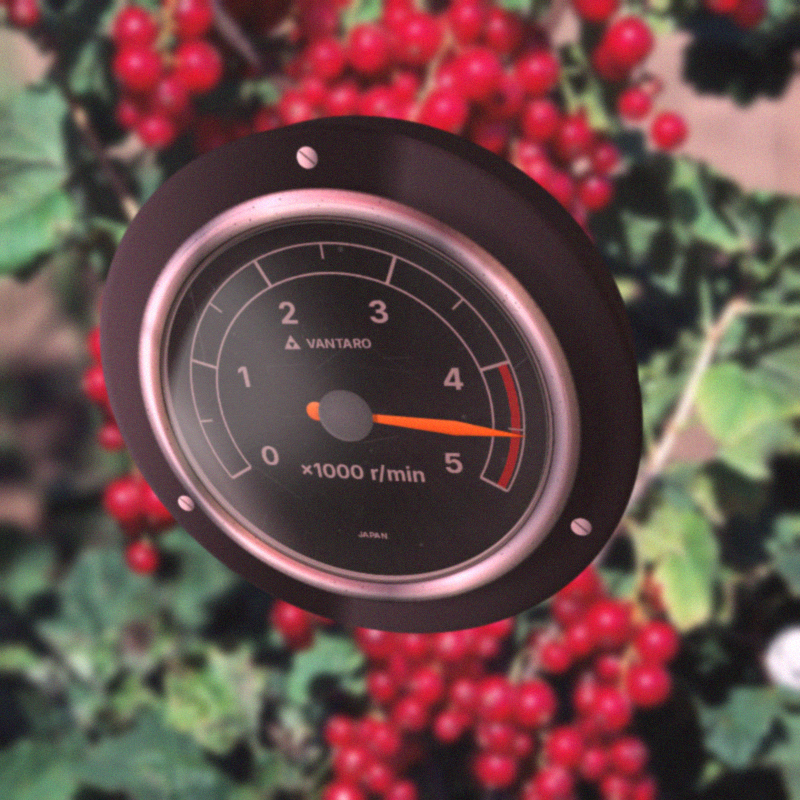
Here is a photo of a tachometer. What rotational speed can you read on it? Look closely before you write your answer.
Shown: 4500 rpm
